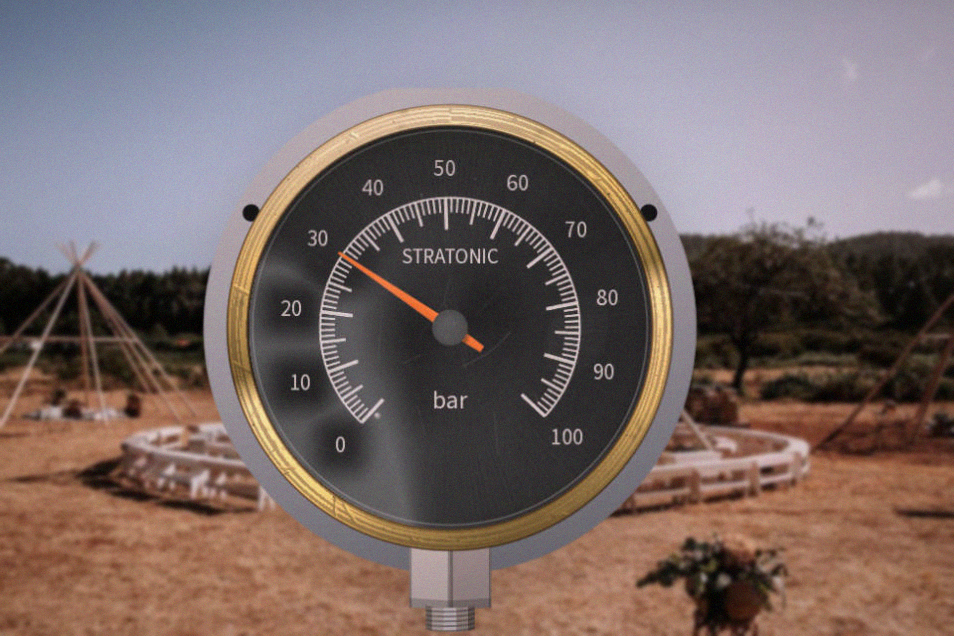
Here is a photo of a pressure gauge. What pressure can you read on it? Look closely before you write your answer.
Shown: 30 bar
